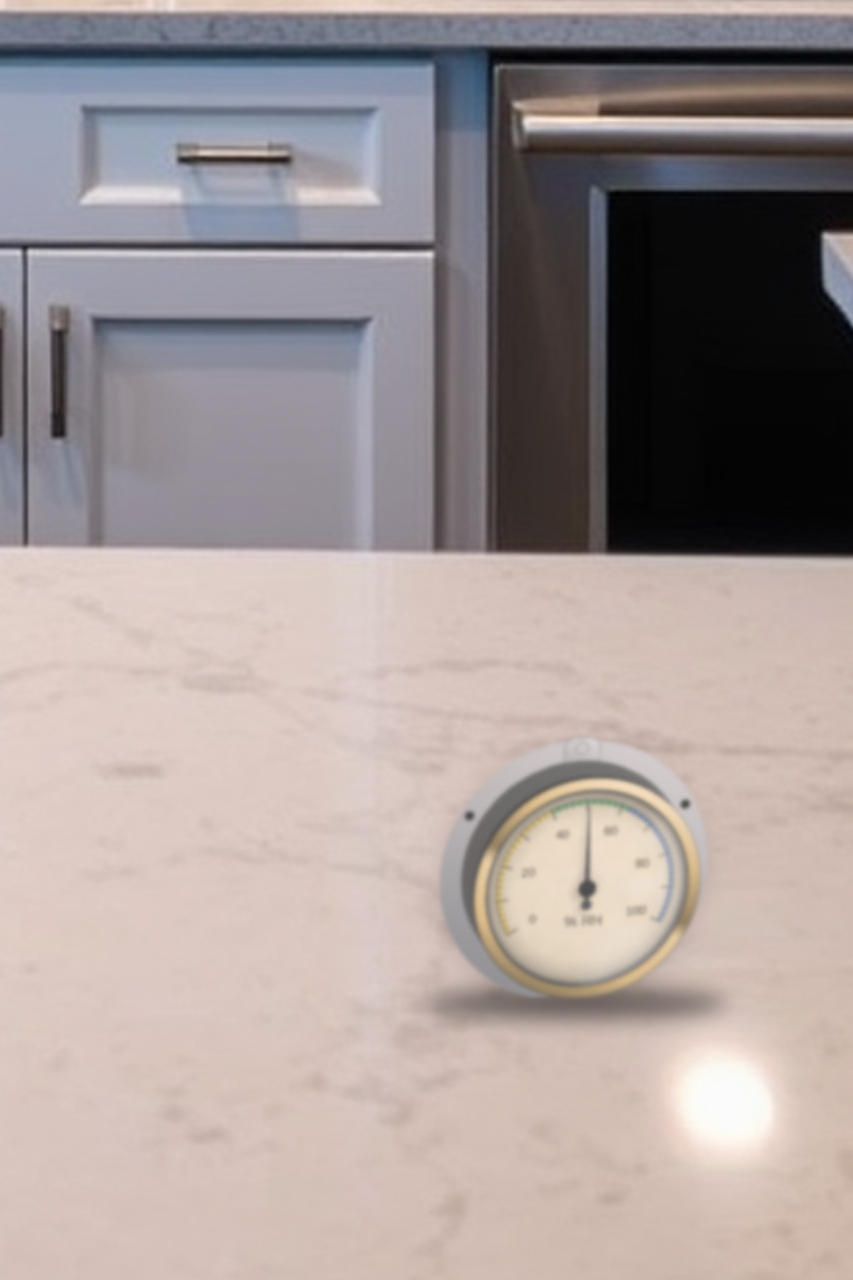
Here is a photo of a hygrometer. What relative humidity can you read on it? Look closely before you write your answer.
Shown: 50 %
